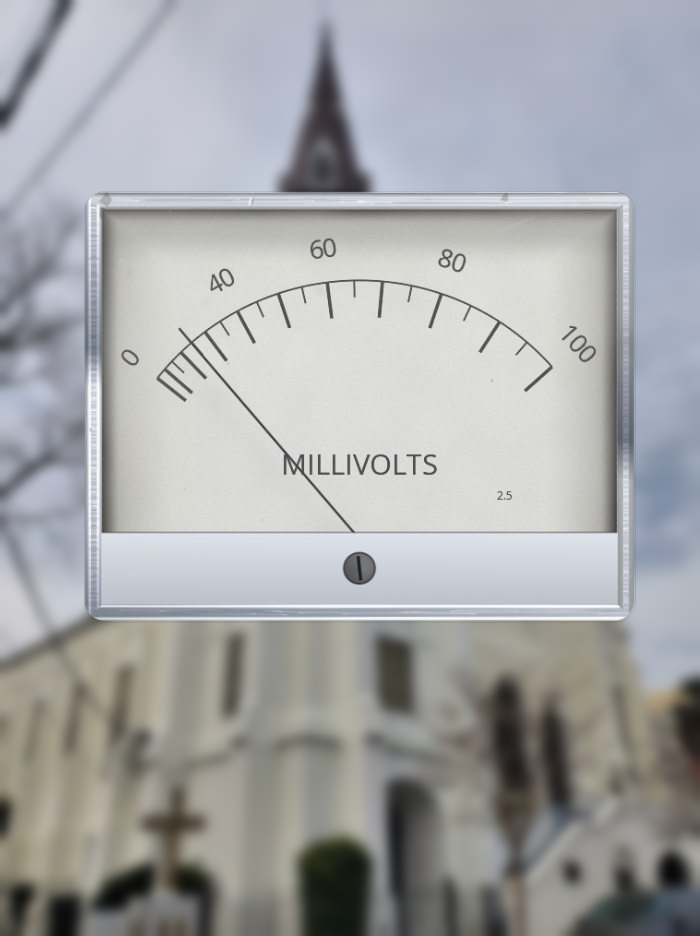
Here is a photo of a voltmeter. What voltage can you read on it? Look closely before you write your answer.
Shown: 25 mV
